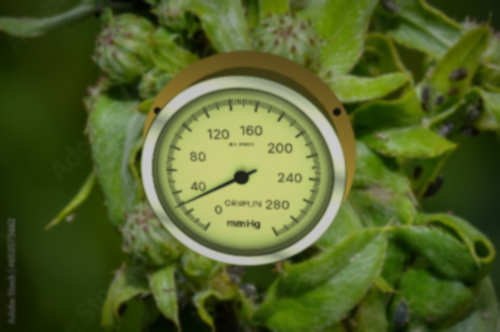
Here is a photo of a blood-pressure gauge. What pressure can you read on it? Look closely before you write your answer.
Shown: 30 mmHg
